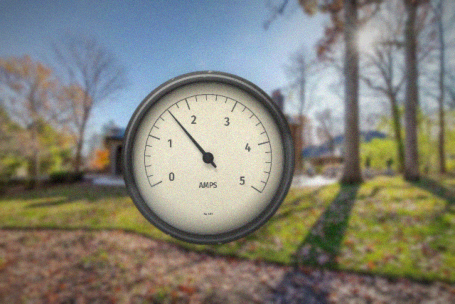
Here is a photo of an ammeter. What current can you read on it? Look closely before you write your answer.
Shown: 1.6 A
